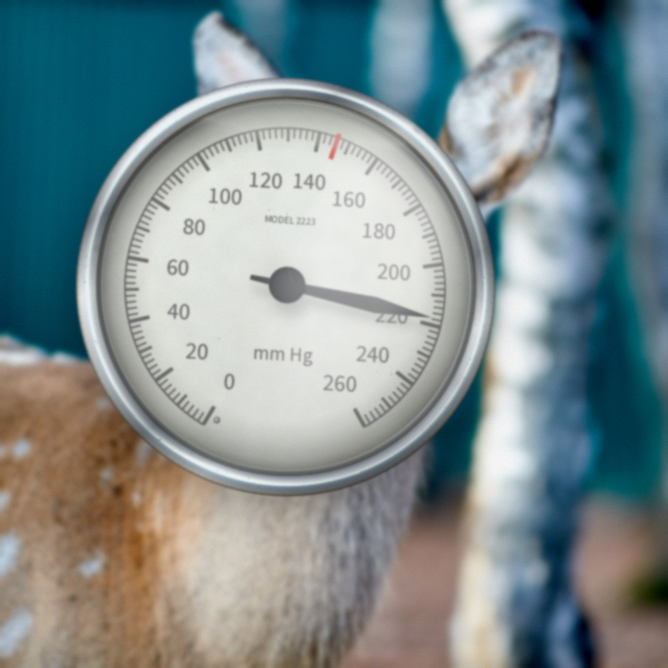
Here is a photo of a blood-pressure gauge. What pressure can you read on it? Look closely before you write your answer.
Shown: 218 mmHg
